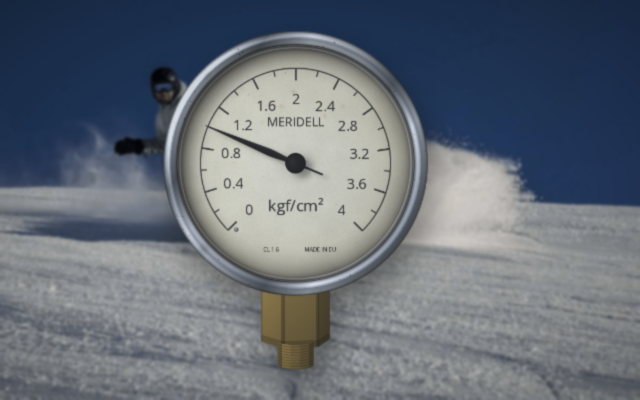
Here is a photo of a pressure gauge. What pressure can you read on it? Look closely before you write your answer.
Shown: 1 kg/cm²
